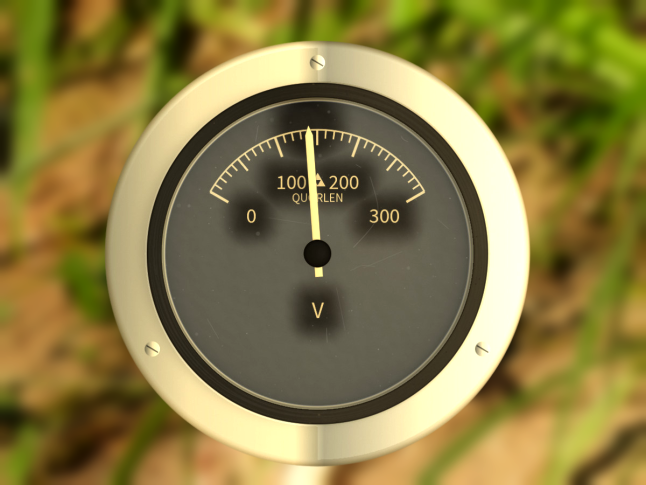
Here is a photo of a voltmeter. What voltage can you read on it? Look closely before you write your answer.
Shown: 140 V
